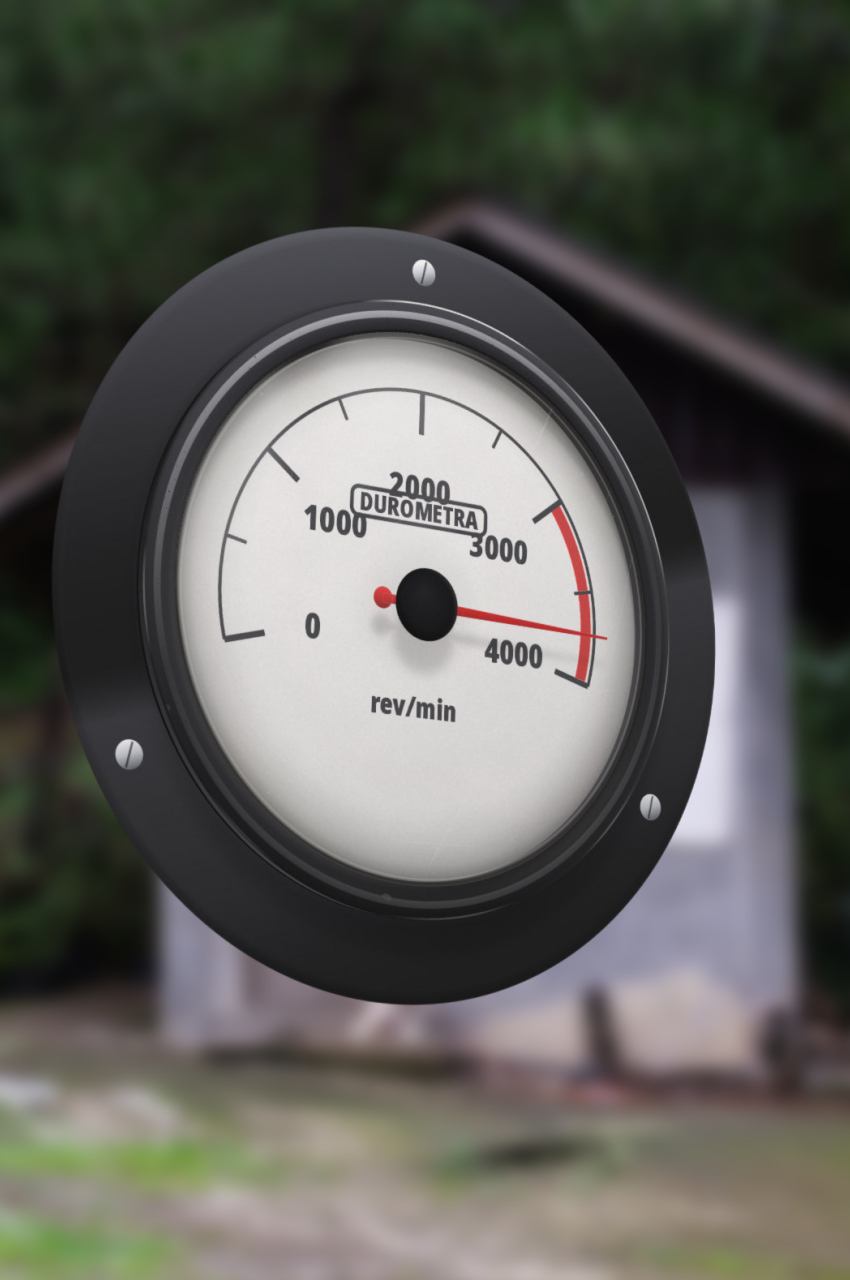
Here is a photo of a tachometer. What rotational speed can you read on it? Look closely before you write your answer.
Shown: 3750 rpm
